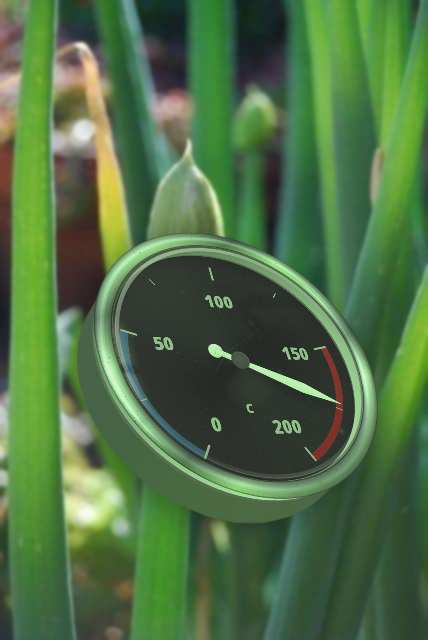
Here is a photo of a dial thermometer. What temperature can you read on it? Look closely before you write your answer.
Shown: 175 °C
